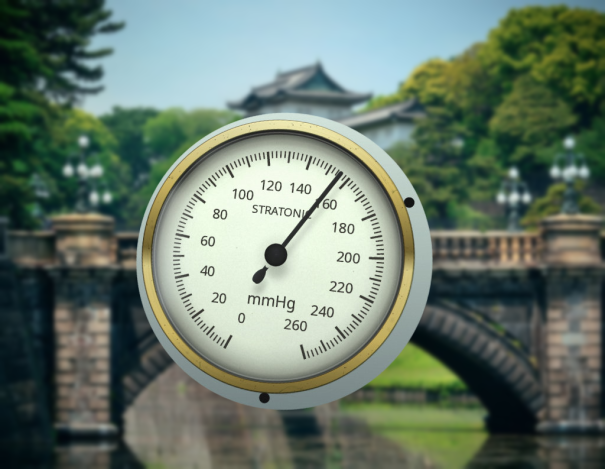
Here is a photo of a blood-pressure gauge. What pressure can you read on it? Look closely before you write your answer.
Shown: 156 mmHg
